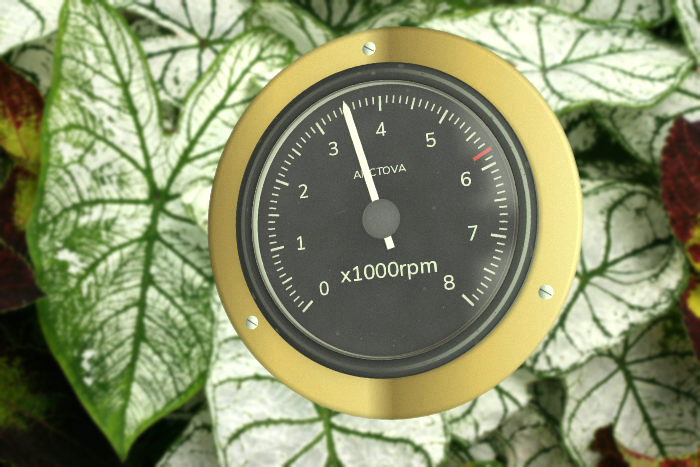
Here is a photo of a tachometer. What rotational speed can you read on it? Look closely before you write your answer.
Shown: 3500 rpm
